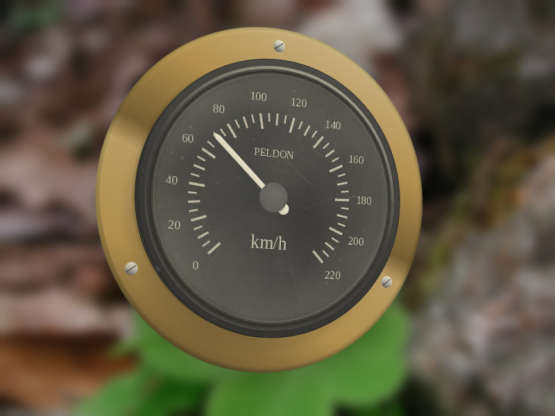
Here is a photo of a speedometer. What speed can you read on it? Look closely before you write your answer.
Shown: 70 km/h
